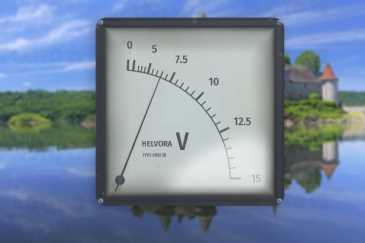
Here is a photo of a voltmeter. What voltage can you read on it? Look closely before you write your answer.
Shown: 6.5 V
